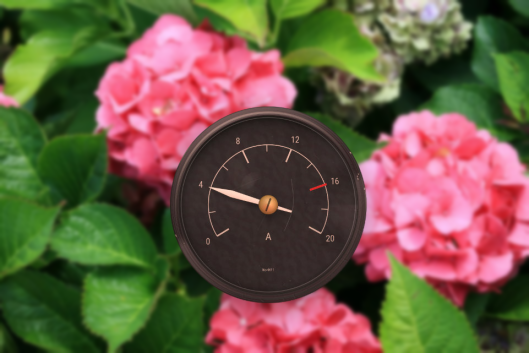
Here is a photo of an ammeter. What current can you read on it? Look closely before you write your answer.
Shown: 4 A
